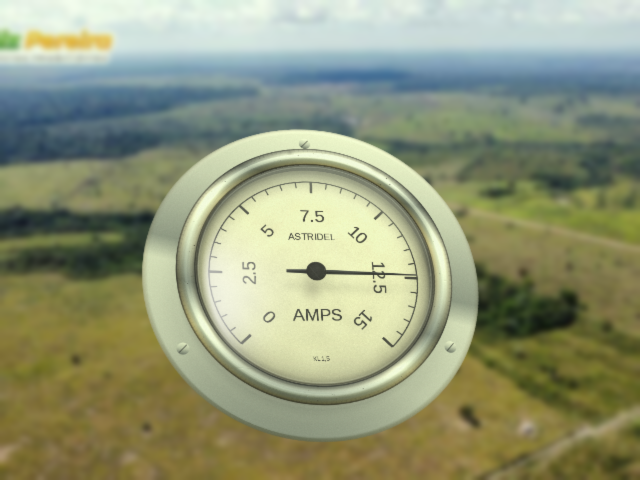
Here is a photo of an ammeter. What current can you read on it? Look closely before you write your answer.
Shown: 12.5 A
